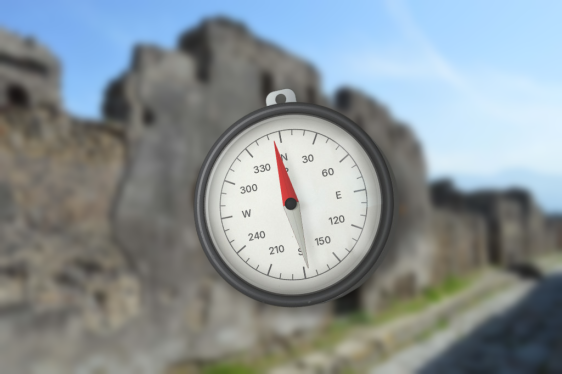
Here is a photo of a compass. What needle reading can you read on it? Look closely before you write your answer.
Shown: 355 °
